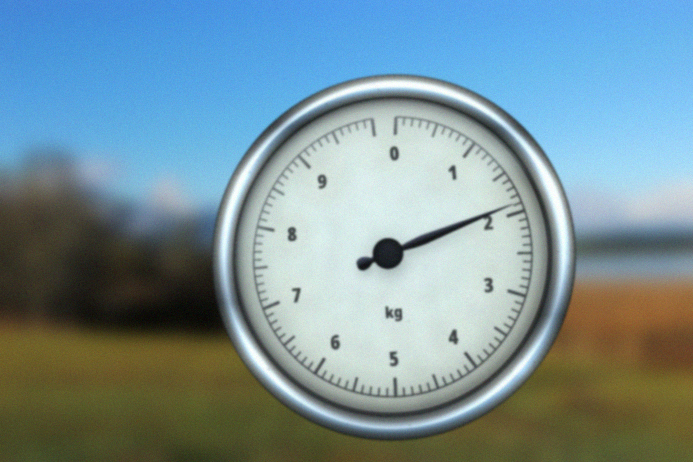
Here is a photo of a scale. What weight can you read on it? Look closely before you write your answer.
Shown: 1.9 kg
